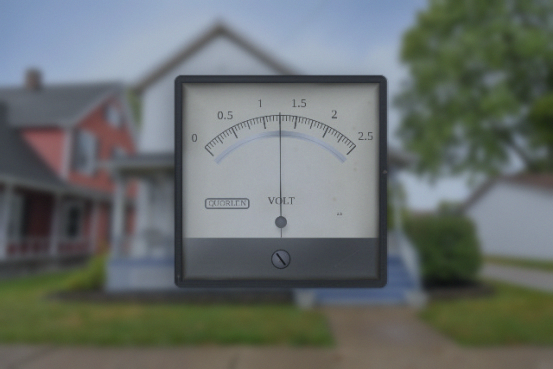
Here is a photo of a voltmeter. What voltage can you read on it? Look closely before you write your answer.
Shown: 1.25 V
